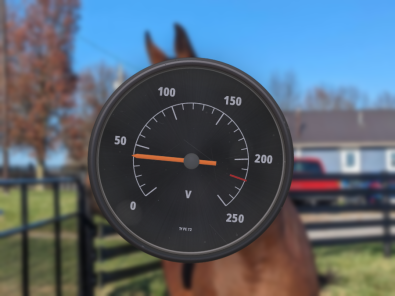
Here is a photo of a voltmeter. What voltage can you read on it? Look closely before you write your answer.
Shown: 40 V
